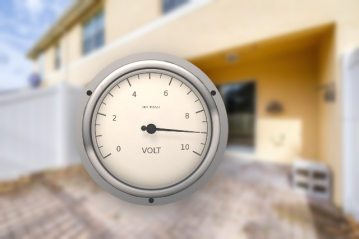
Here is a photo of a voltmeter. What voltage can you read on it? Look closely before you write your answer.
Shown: 9 V
